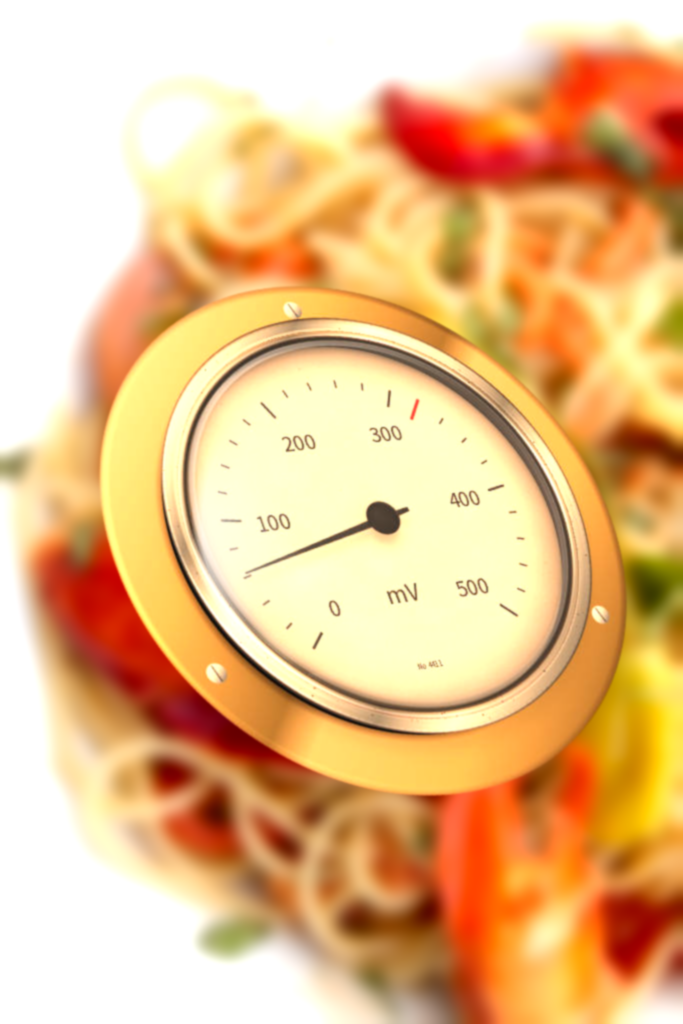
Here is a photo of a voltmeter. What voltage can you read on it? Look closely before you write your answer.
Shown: 60 mV
